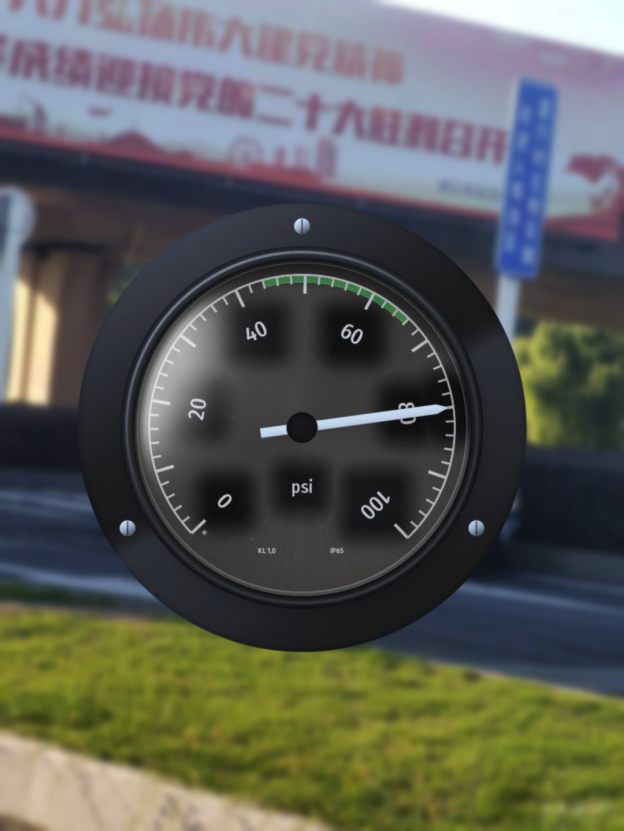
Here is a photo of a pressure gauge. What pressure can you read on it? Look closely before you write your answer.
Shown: 80 psi
